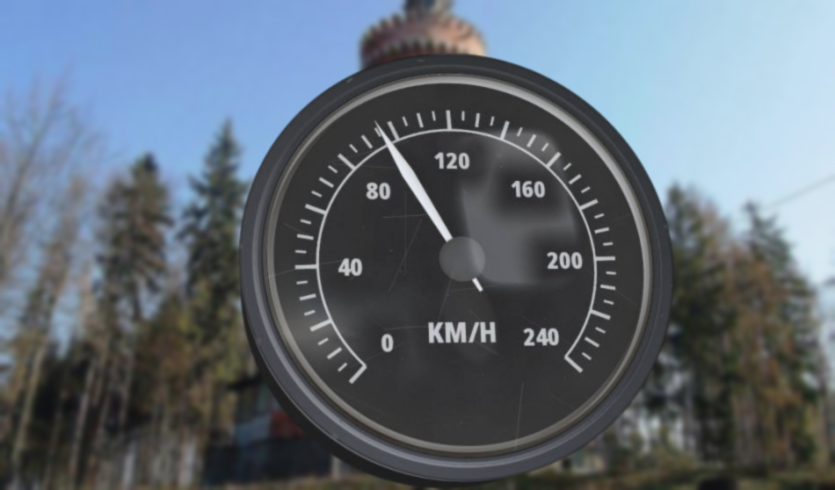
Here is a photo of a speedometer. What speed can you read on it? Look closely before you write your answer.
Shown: 95 km/h
